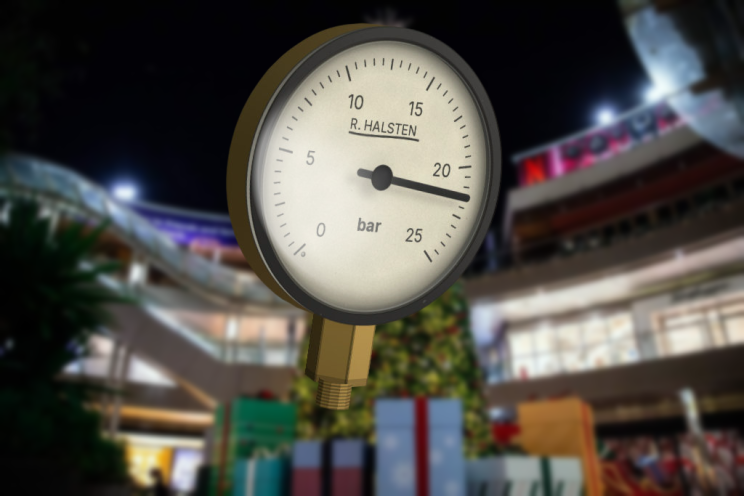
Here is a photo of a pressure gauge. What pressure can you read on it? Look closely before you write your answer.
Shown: 21.5 bar
